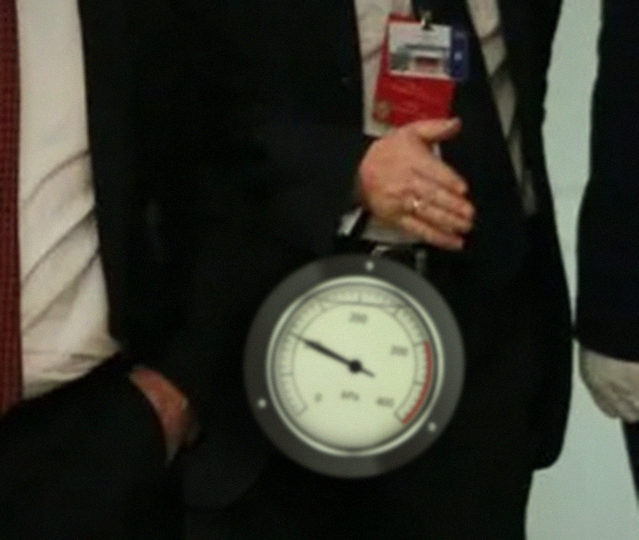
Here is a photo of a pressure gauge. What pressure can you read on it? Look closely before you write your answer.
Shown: 100 kPa
